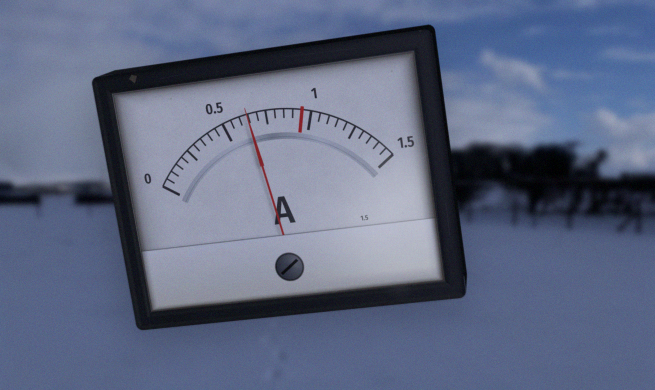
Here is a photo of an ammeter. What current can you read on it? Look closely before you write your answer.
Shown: 0.65 A
